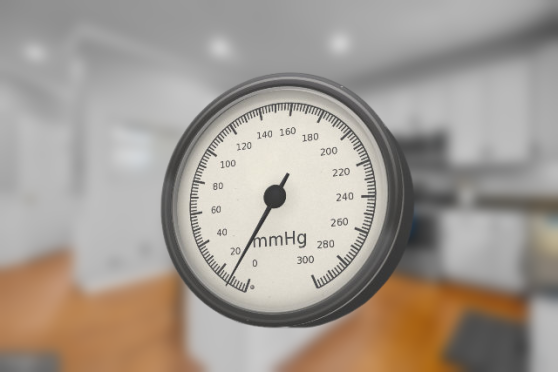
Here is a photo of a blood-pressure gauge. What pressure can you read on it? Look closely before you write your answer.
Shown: 10 mmHg
